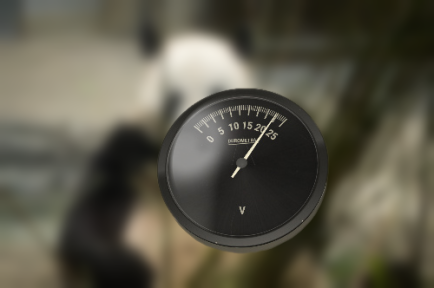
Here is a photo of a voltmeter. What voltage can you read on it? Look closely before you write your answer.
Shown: 22.5 V
